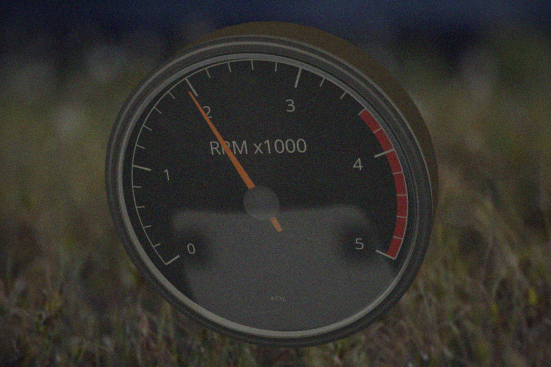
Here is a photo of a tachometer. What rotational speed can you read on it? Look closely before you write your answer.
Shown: 2000 rpm
